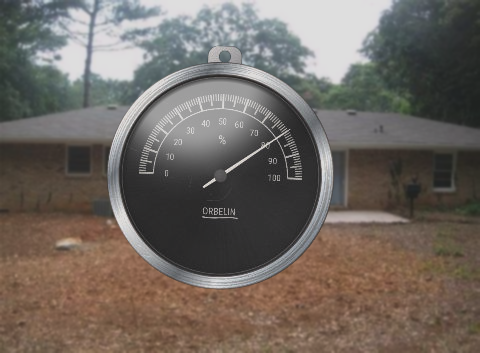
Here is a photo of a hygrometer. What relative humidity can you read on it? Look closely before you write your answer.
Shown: 80 %
